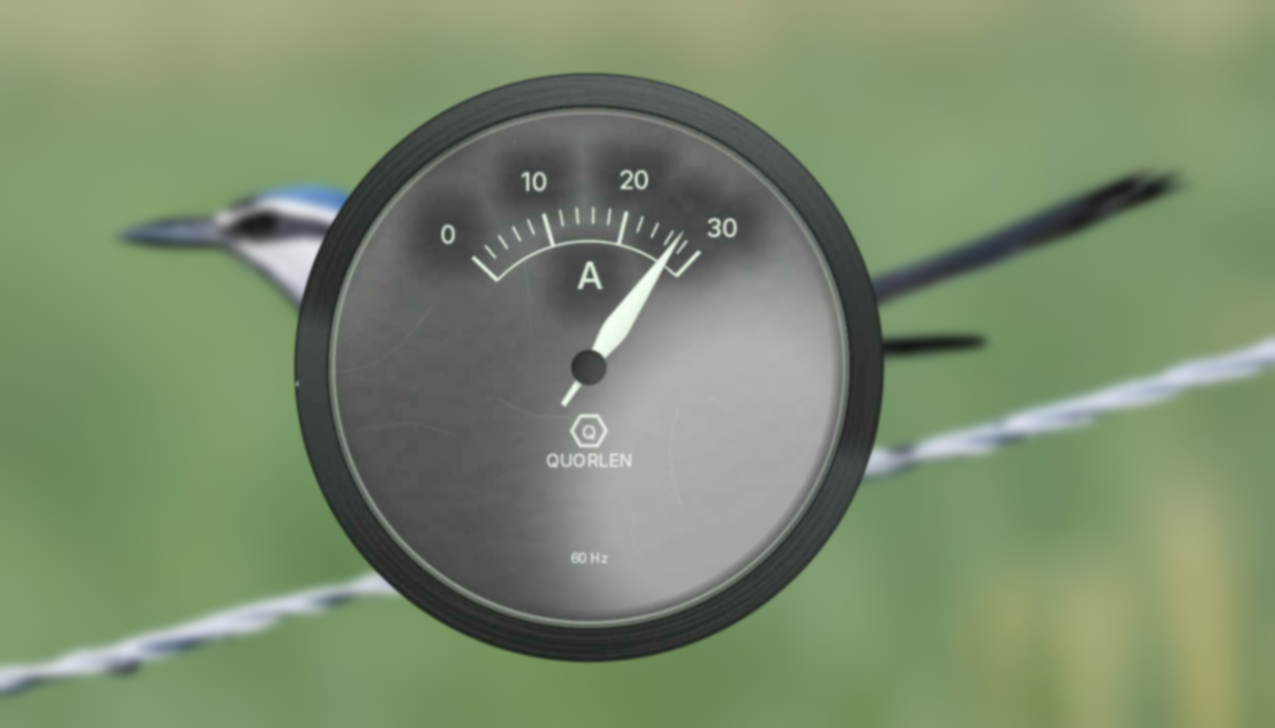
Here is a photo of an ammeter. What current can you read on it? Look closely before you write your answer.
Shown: 27 A
